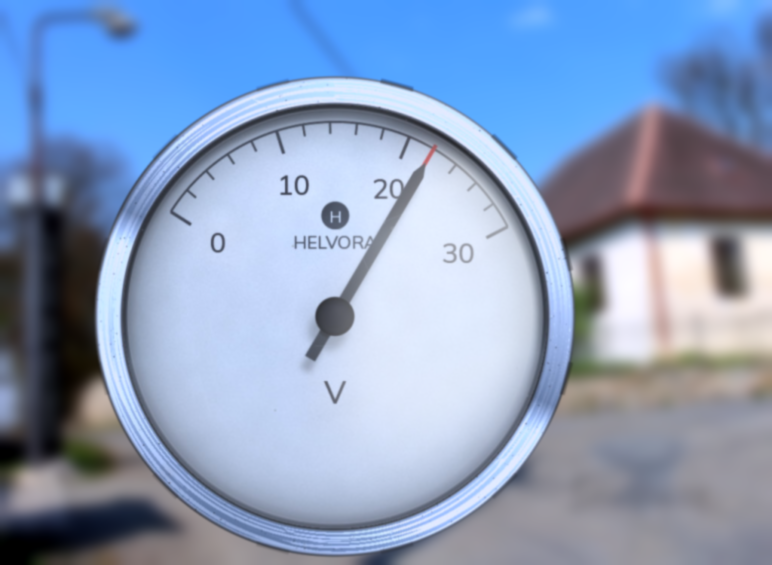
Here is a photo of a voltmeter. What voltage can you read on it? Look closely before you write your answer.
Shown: 22 V
